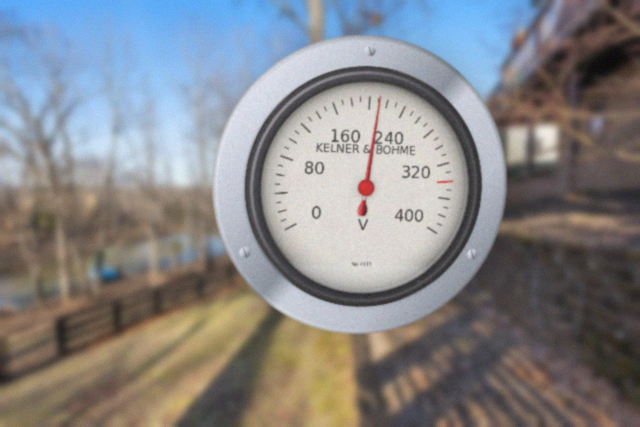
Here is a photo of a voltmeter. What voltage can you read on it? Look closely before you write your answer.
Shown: 210 V
